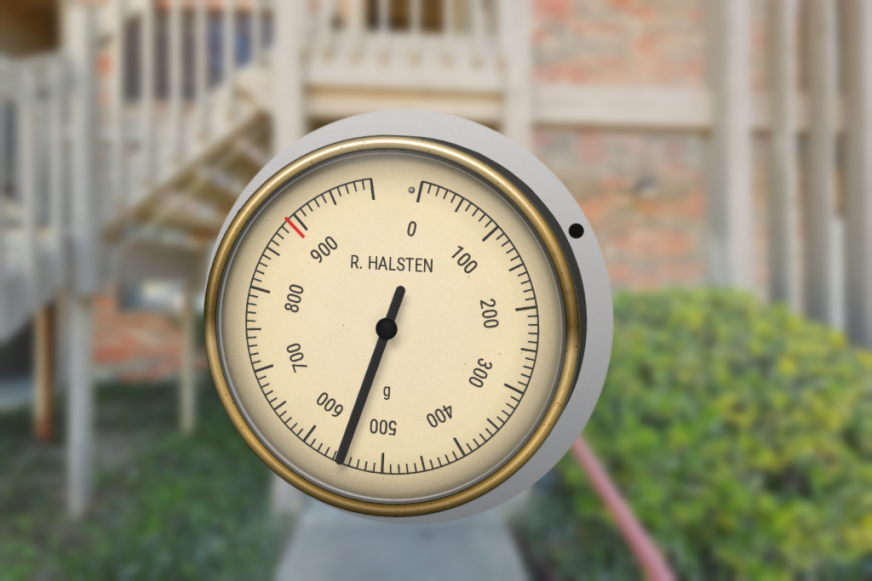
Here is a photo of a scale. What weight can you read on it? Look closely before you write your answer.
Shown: 550 g
